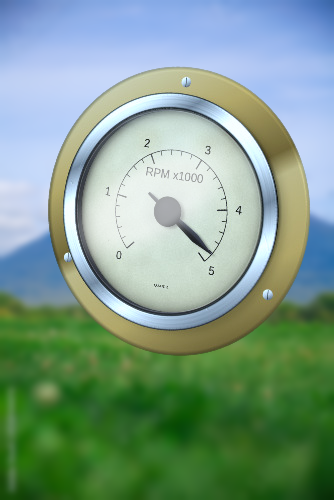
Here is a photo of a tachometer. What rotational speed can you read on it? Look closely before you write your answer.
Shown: 4800 rpm
